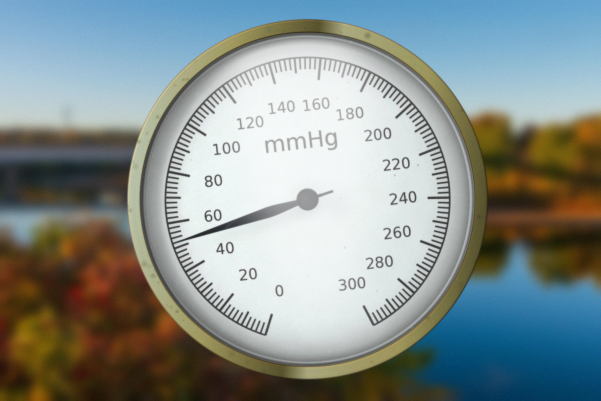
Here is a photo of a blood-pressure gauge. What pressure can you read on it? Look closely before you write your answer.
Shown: 52 mmHg
